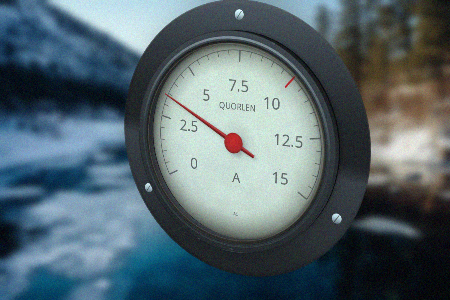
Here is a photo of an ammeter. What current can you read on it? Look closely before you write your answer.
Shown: 3.5 A
